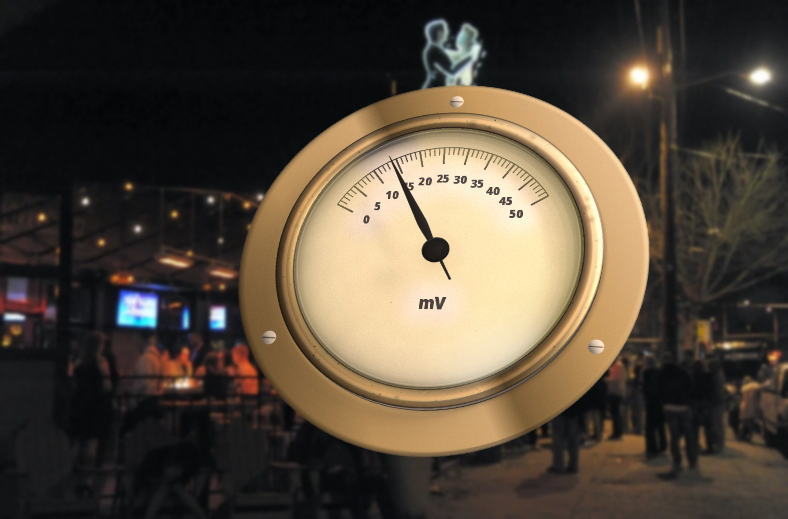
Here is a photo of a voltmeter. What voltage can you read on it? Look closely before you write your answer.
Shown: 14 mV
